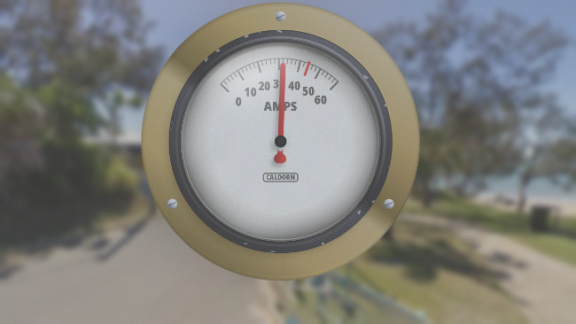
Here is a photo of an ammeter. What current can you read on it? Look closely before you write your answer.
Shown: 32 A
